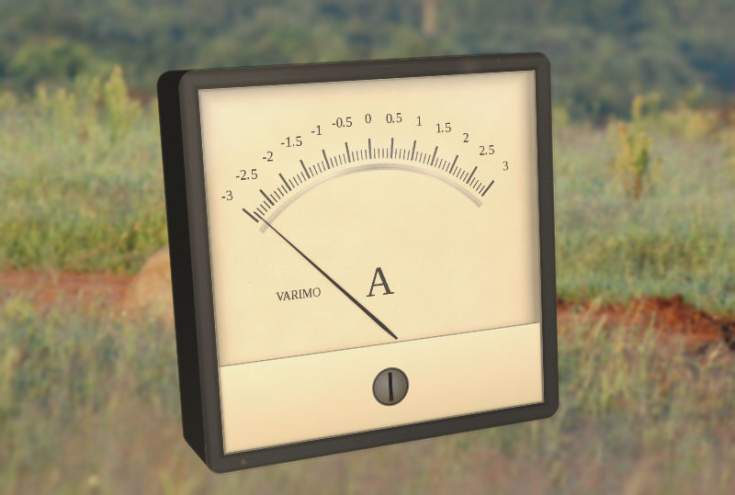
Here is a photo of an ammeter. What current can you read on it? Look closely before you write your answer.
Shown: -2.9 A
